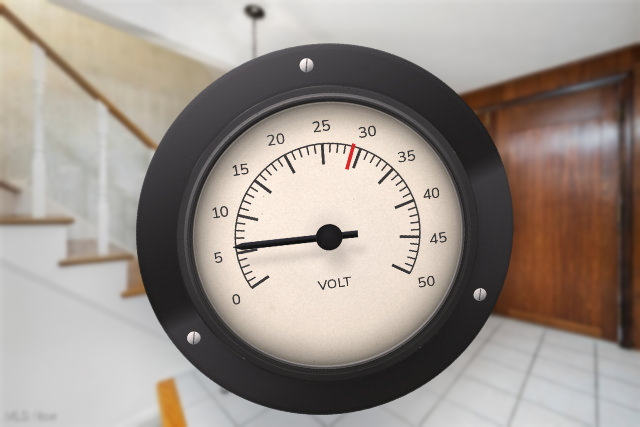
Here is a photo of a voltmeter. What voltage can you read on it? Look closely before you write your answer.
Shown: 6 V
